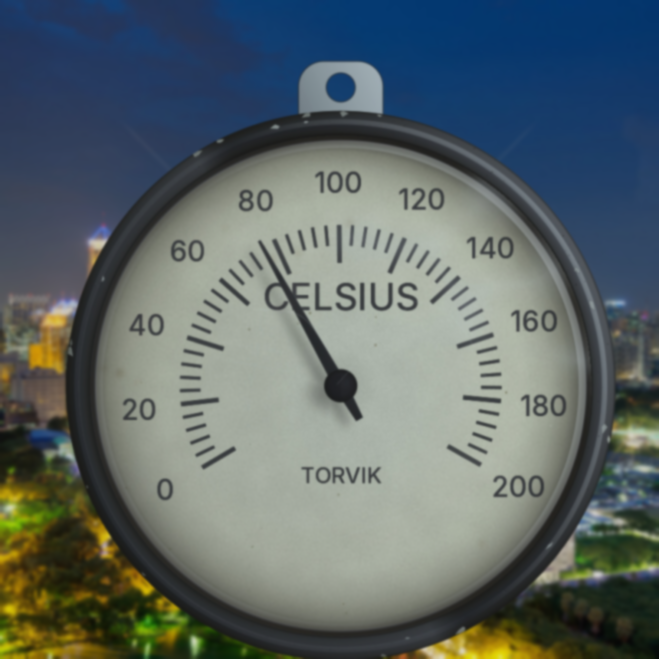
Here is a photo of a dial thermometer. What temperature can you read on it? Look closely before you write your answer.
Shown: 76 °C
